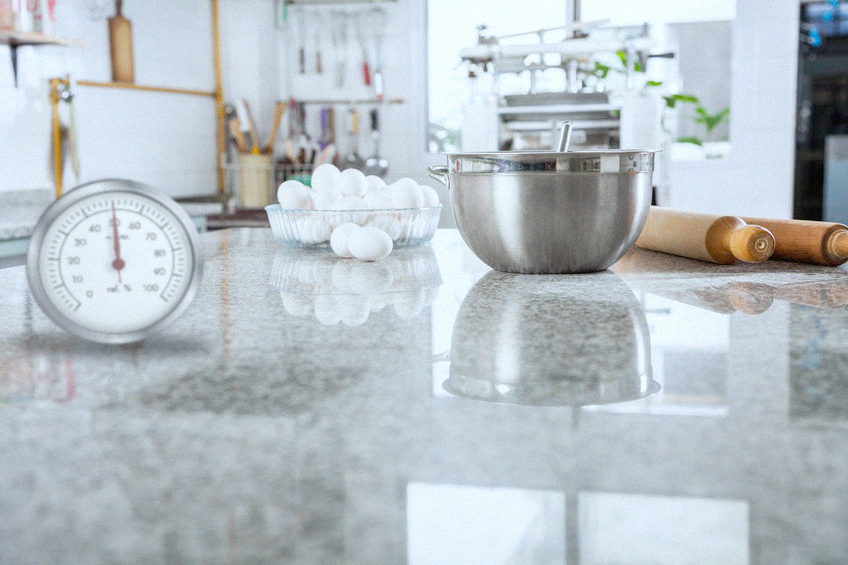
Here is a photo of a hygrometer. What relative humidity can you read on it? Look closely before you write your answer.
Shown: 50 %
